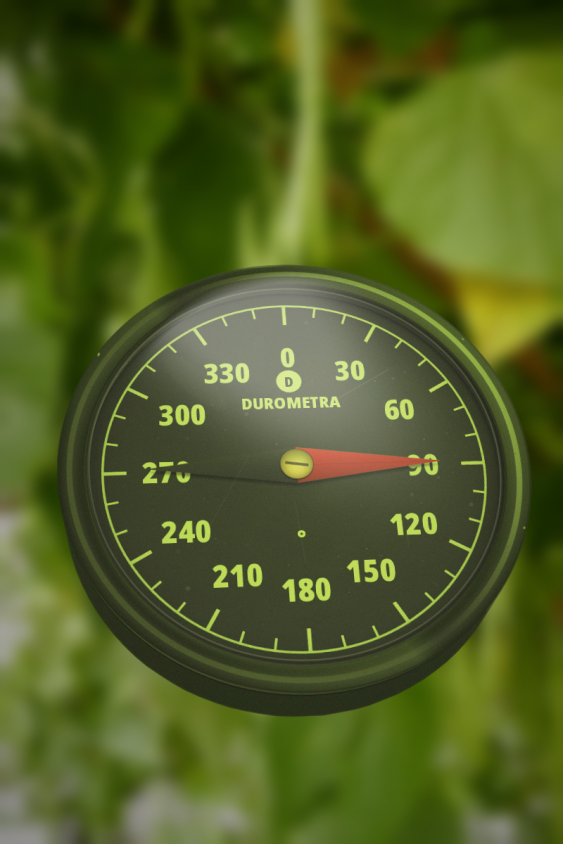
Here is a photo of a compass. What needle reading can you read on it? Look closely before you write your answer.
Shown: 90 °
